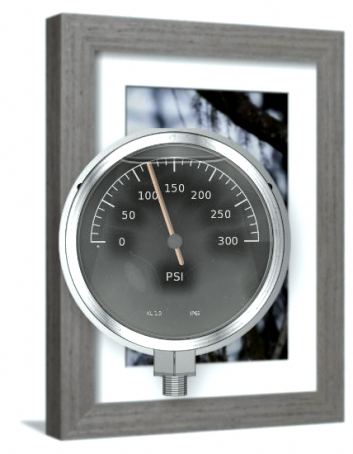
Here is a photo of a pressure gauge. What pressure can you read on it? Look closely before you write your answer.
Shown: 120 psi
